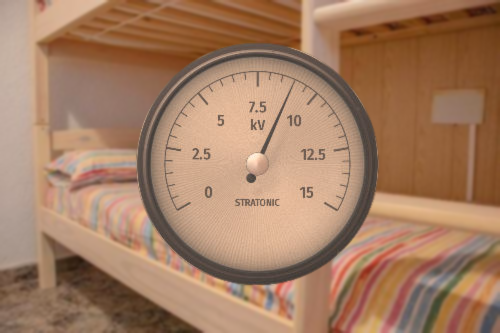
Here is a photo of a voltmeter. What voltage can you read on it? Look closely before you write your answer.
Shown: 9 kV
